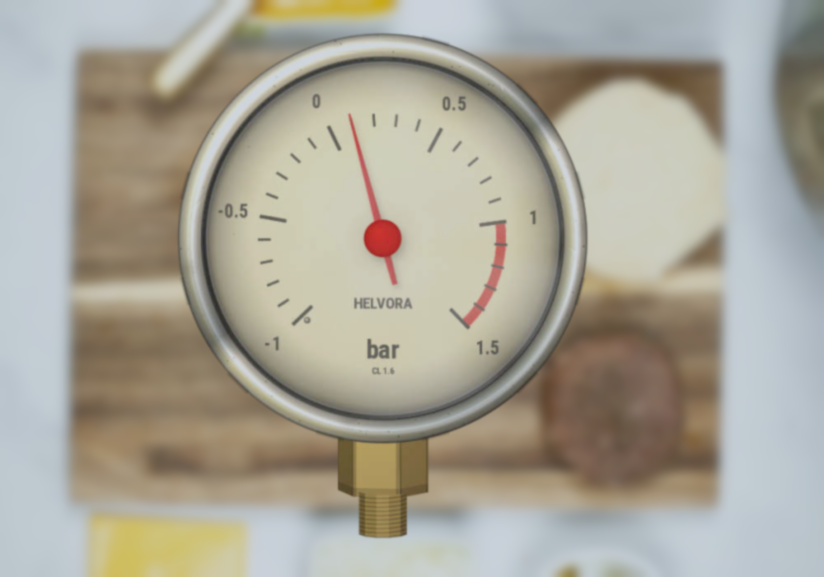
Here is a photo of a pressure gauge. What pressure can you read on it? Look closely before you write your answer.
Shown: 0.1 bar
